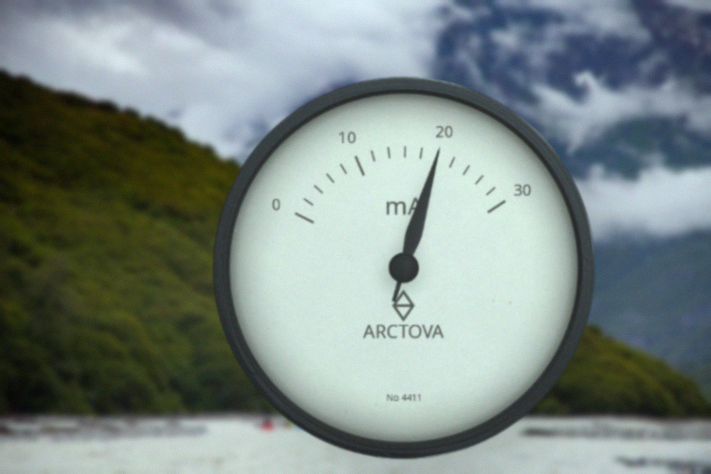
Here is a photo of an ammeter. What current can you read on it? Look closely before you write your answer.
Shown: 20 mA
